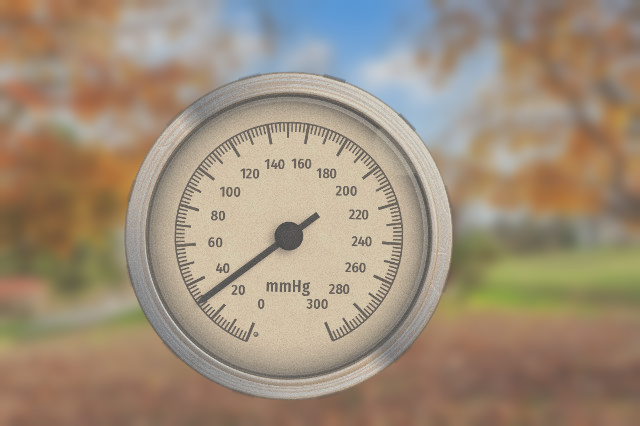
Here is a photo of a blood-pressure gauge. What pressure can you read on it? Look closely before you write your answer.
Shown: 30 mmHg
